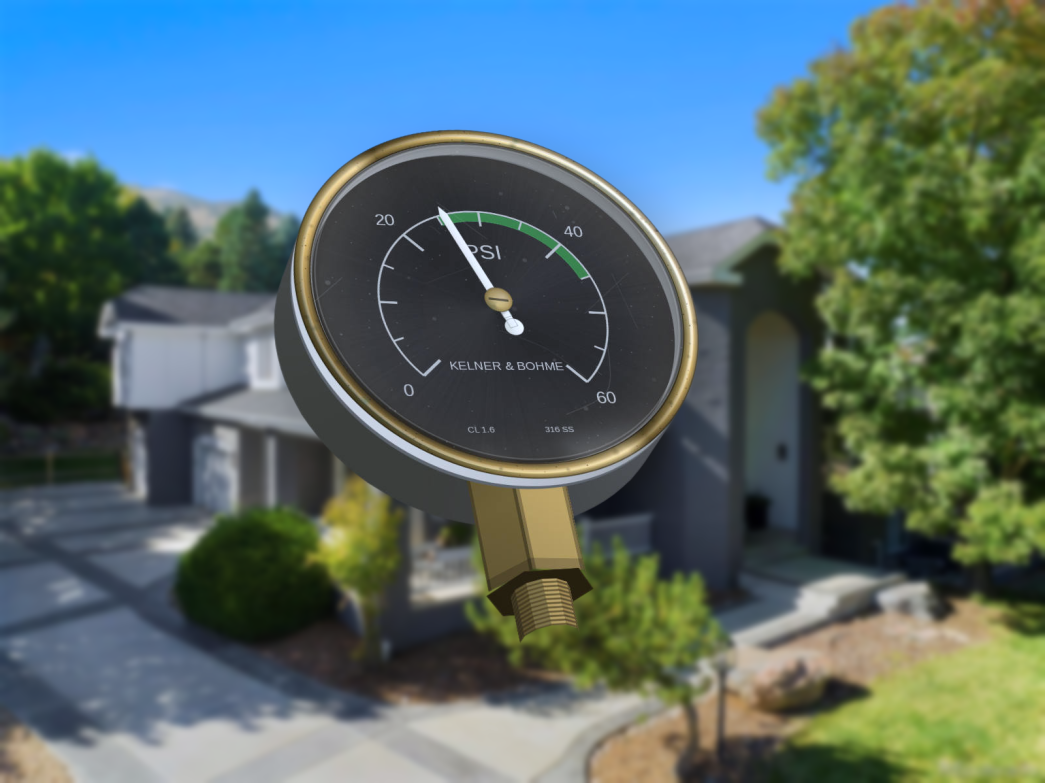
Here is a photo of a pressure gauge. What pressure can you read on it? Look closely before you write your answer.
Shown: 25 psi
